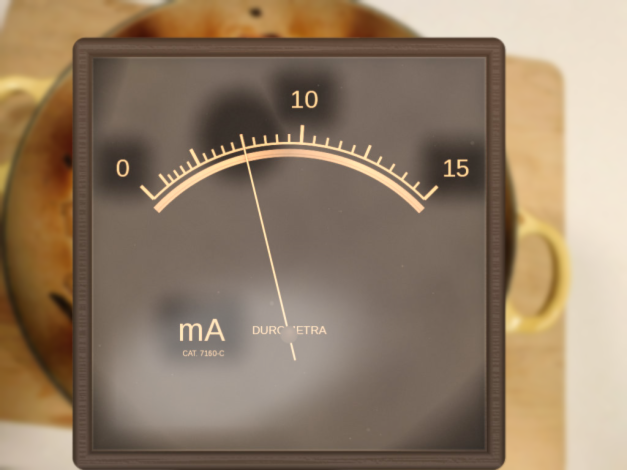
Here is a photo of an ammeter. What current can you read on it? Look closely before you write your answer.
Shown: 7.5 mA
